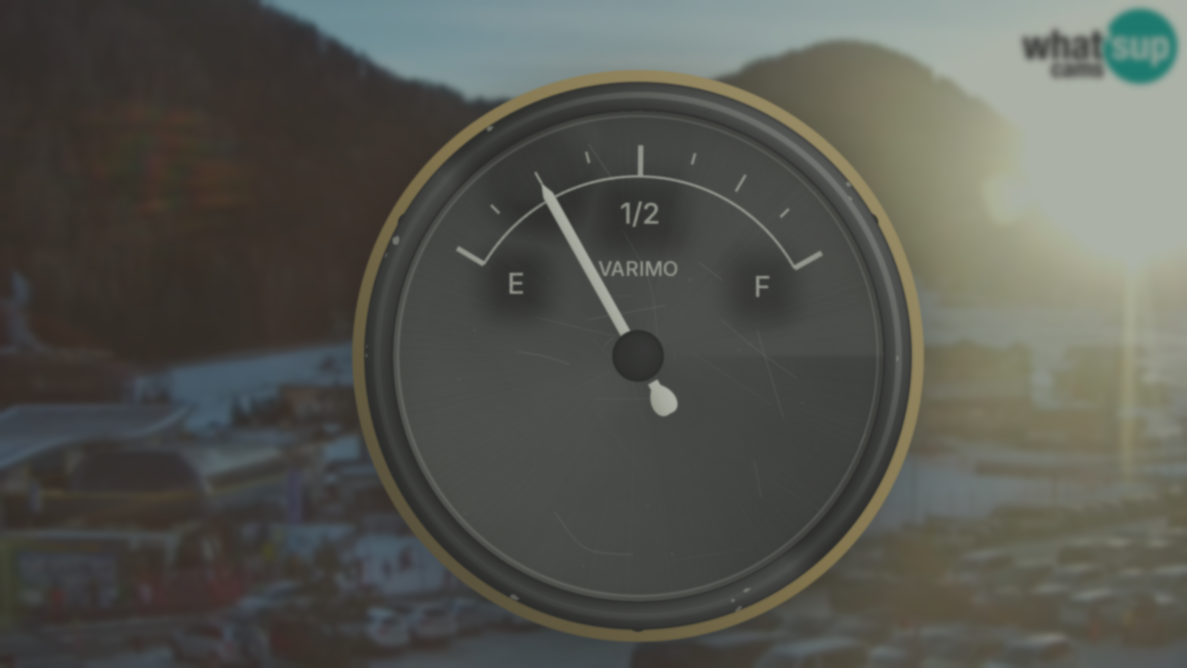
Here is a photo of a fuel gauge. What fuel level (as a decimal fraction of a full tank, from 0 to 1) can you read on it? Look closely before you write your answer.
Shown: 0.25
